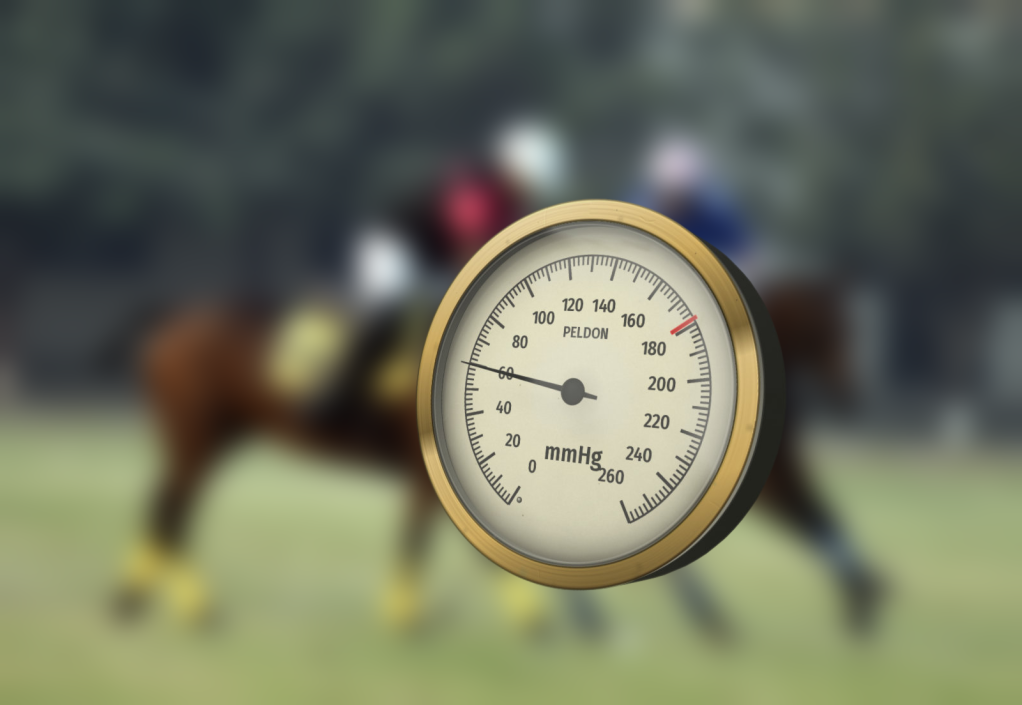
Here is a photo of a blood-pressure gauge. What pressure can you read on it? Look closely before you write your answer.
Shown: 60 mmHg
